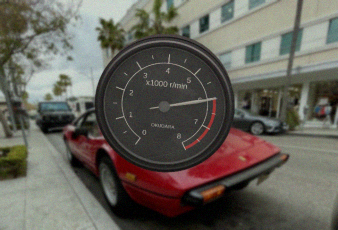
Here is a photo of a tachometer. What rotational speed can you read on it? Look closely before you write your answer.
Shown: 6000 rpm
